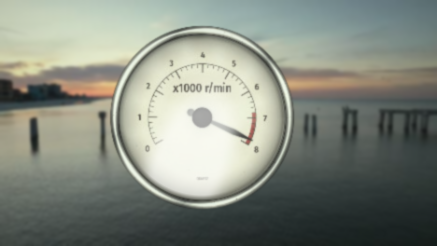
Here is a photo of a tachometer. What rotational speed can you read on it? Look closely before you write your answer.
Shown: 7800 rpm
